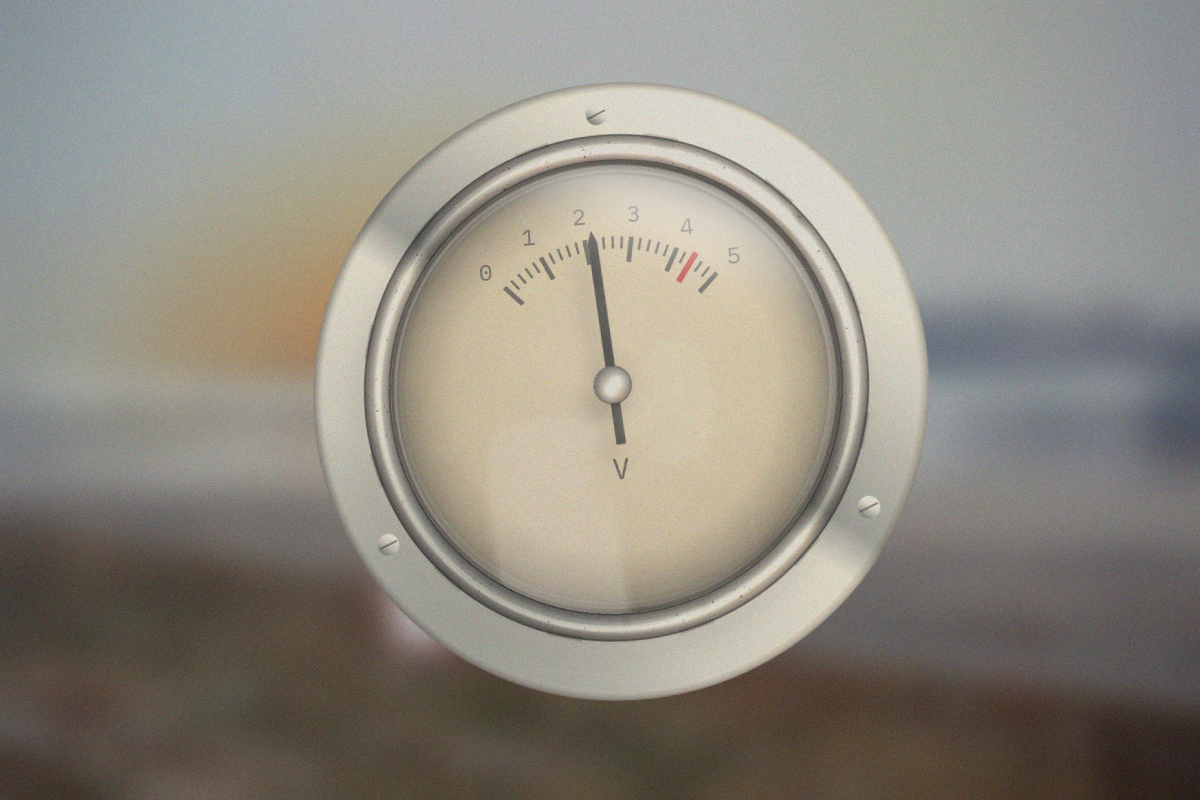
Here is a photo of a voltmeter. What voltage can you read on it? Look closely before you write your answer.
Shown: 2.2 V
